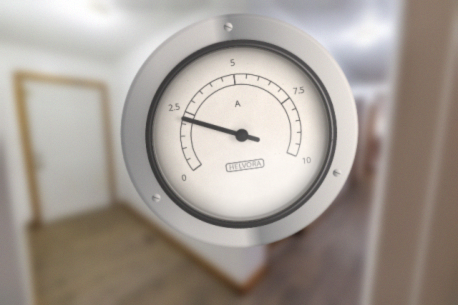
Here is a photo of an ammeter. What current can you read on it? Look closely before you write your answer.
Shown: 2.25 A
